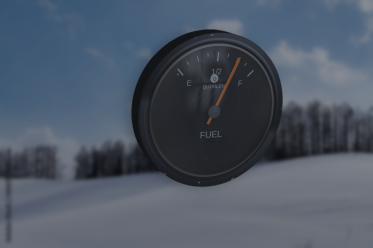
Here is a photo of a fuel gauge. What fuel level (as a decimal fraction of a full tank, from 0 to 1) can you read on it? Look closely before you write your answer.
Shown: 0.75
